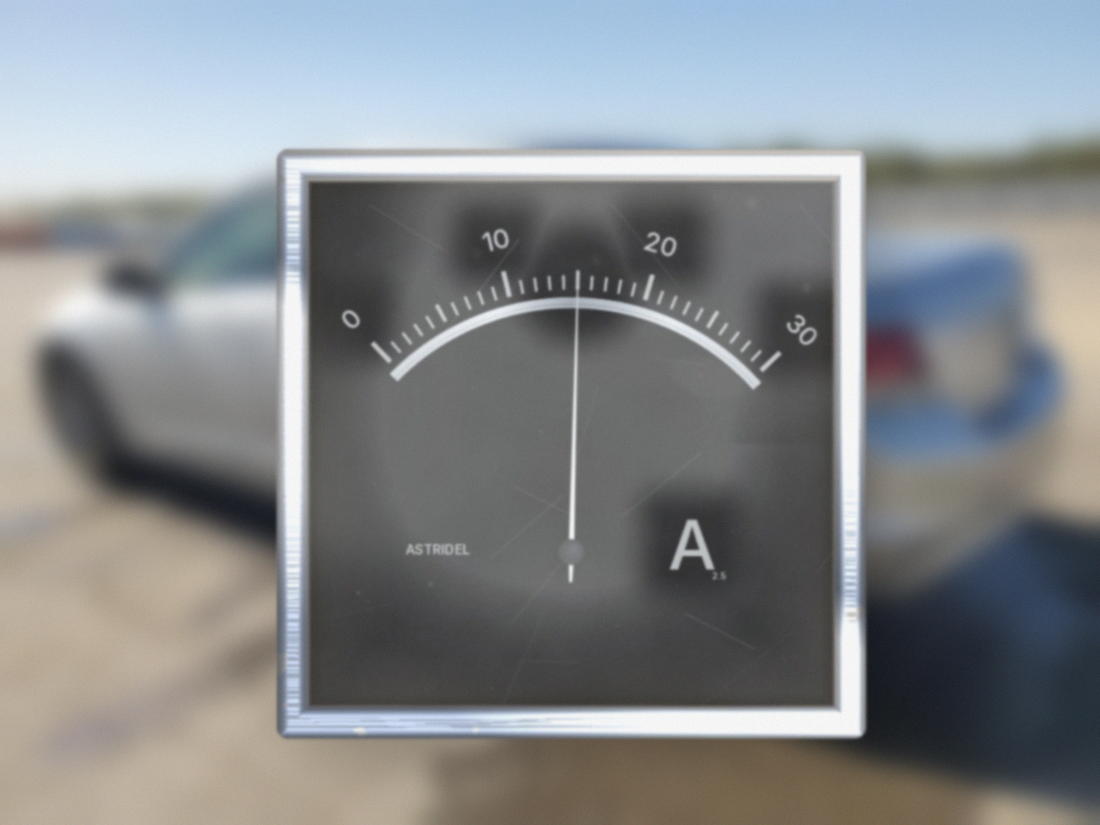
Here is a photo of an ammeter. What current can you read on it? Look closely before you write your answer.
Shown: 15 A
